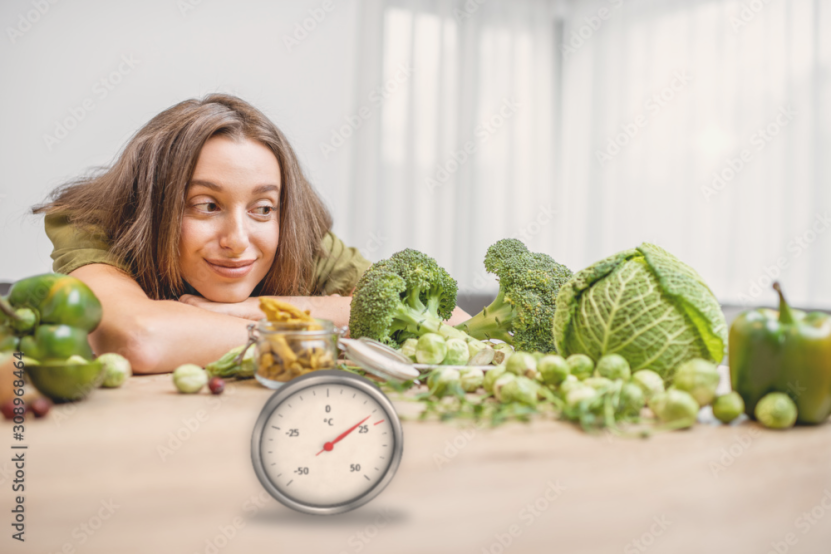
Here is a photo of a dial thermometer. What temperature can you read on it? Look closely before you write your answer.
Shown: 20 °C
